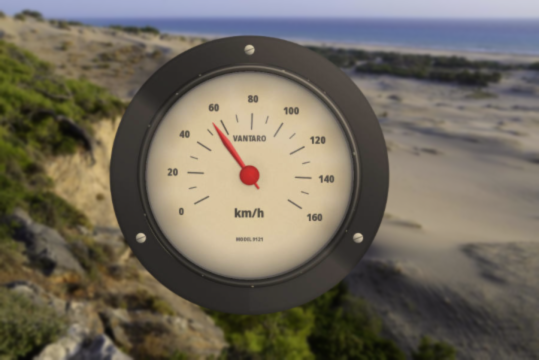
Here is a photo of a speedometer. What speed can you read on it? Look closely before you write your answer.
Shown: 55 km/h
